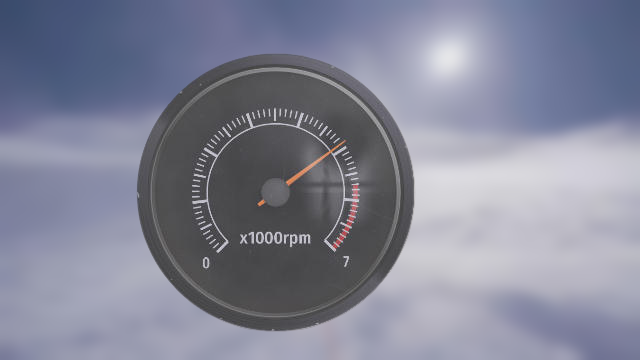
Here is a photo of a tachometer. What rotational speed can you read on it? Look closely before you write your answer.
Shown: 4900 rpm
